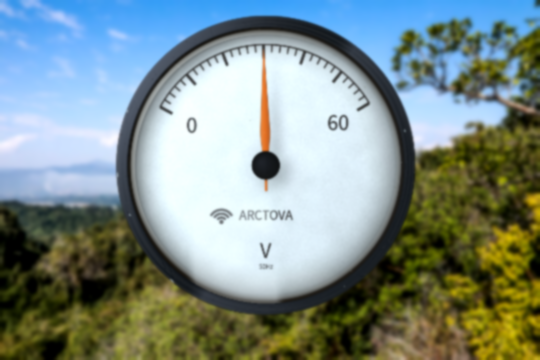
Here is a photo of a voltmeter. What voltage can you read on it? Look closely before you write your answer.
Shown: 30 V
